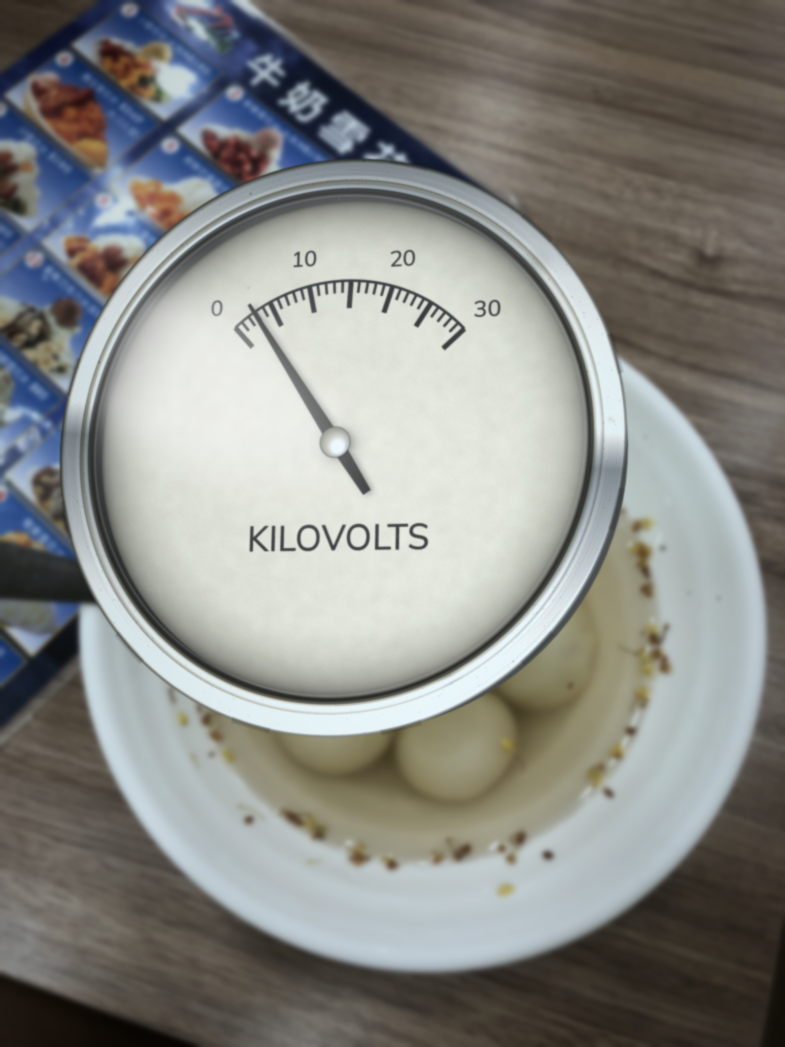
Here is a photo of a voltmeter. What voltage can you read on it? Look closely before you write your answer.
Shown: 3 kV
